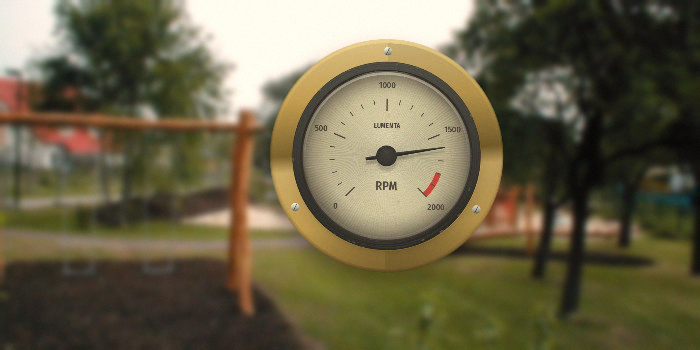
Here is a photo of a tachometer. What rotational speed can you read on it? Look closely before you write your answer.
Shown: 1600 rpm
